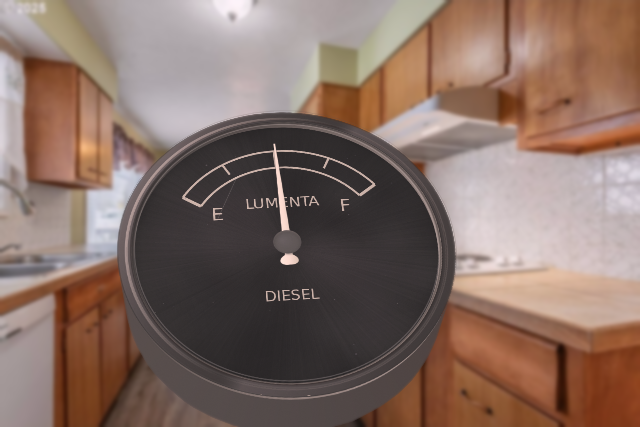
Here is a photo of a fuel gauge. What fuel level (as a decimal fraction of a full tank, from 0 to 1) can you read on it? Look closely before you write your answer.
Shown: 0.5
